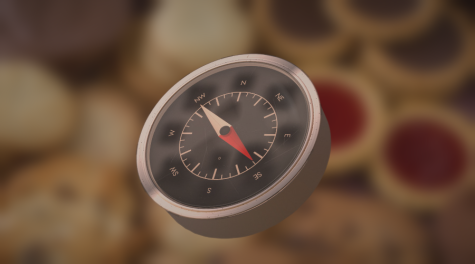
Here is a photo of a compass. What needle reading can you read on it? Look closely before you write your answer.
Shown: 130 °
